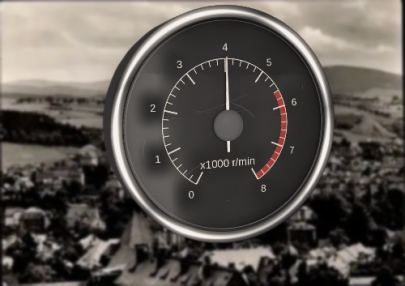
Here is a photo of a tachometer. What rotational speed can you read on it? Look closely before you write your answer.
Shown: 4000 rpm
